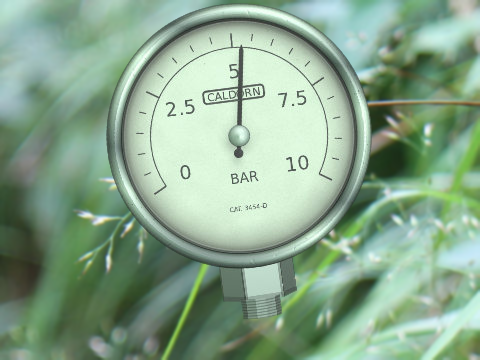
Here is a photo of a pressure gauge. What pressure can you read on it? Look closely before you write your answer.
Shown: 5.25 bar
